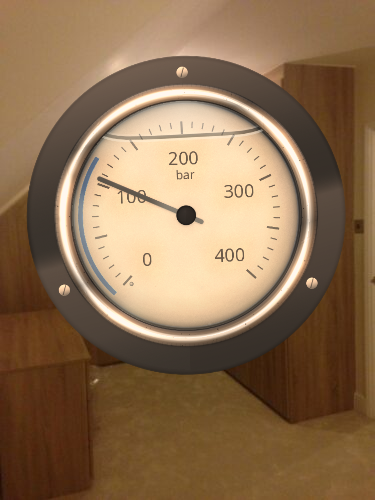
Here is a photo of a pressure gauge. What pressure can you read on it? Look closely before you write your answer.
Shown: 105 bar
